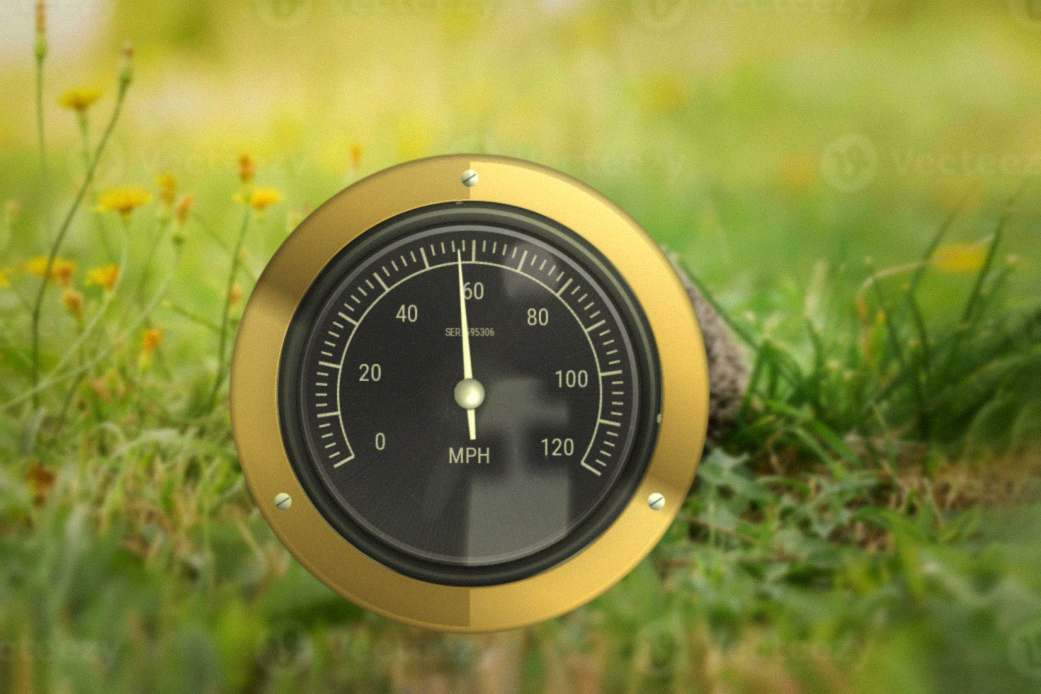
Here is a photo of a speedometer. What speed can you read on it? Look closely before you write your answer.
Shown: 57 mph
